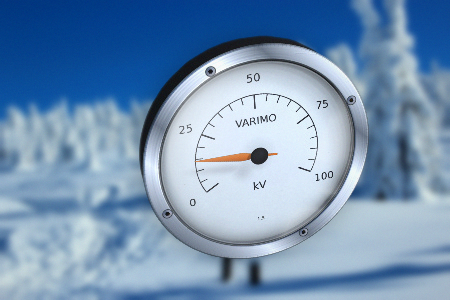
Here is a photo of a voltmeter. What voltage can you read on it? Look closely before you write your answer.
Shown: 15 kV
